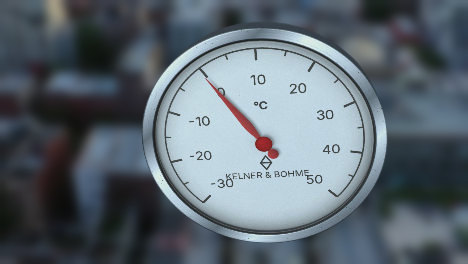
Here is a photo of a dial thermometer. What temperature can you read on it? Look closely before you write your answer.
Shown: 0 °C
